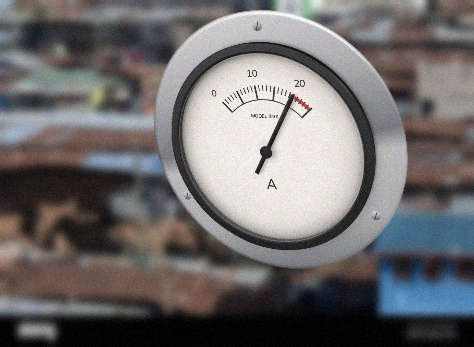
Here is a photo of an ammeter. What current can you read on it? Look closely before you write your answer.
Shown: 20 A
